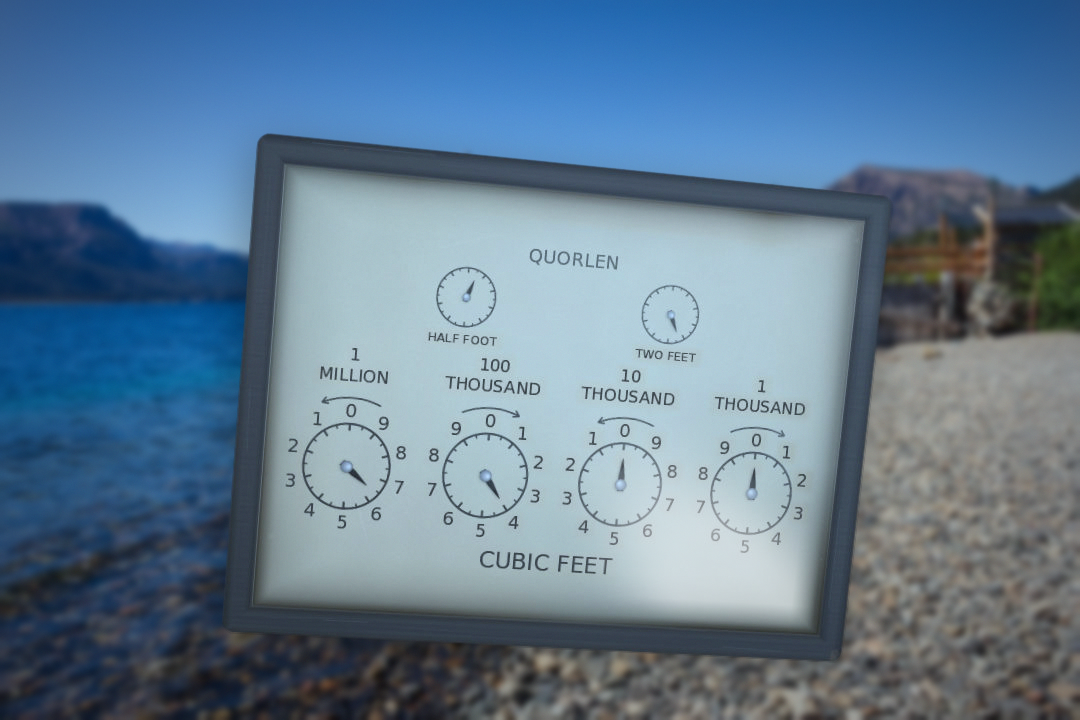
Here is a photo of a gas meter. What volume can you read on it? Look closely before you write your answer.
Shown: 640000 ft³
